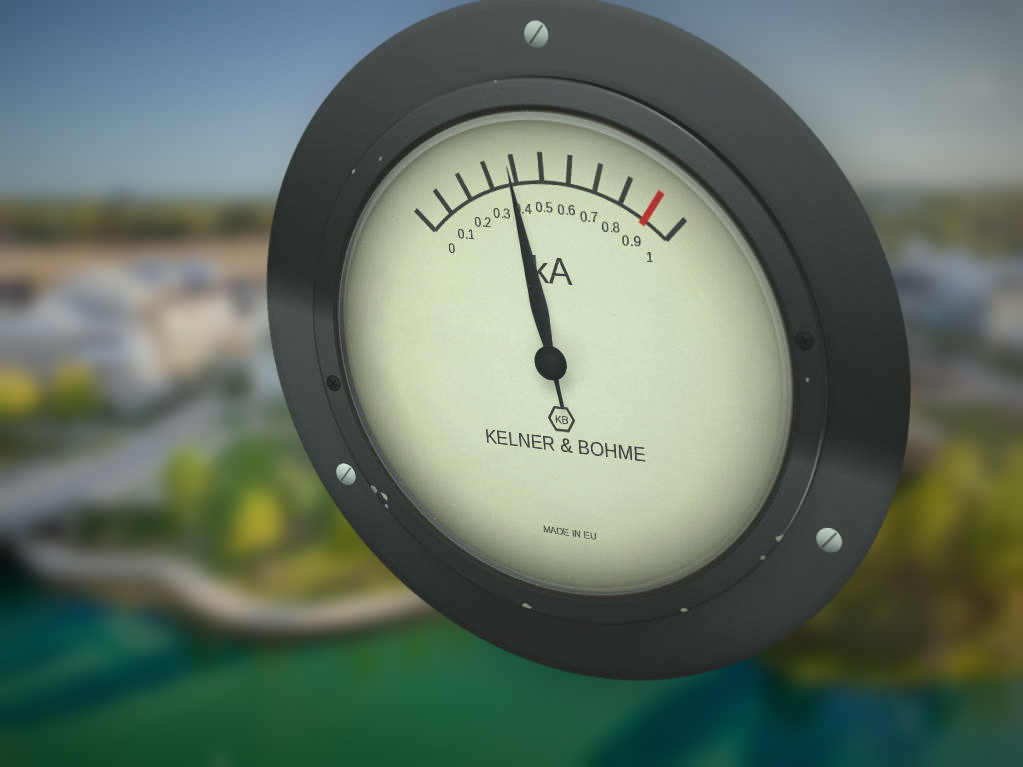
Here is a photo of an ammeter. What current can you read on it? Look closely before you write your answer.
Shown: 0.4 kA
